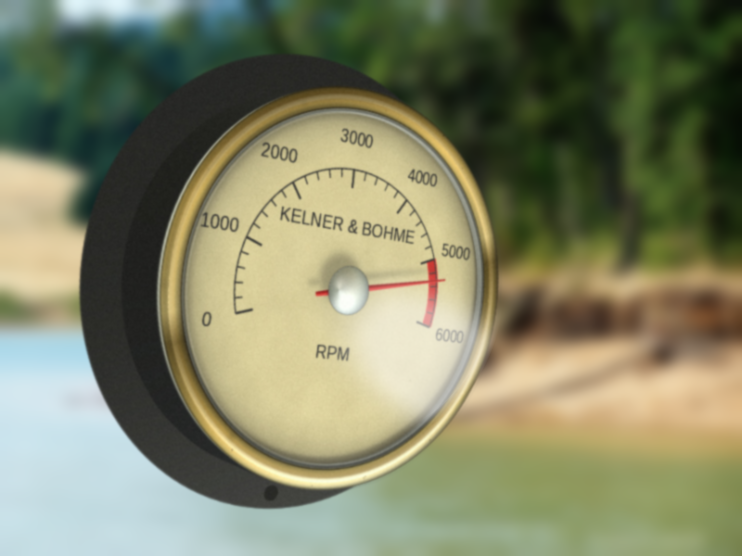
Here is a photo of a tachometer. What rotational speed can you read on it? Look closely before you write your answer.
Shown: 5300 rpm
